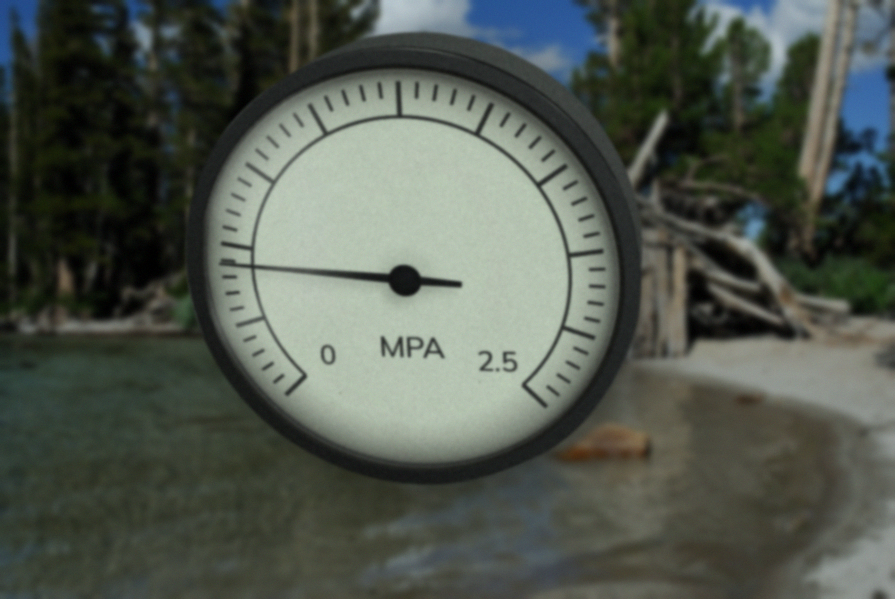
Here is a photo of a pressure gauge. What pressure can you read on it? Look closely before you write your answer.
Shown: 0.45 MPa
